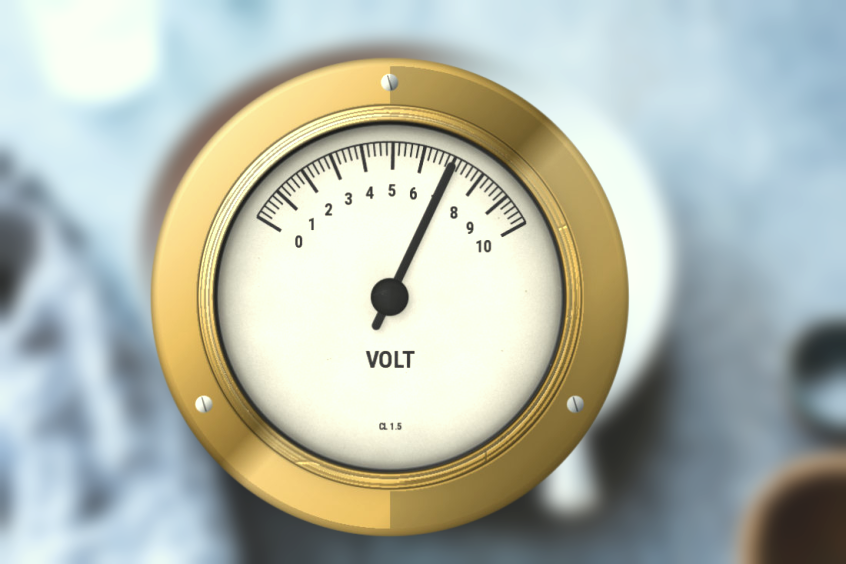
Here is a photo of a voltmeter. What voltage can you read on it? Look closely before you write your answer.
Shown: 7 V
